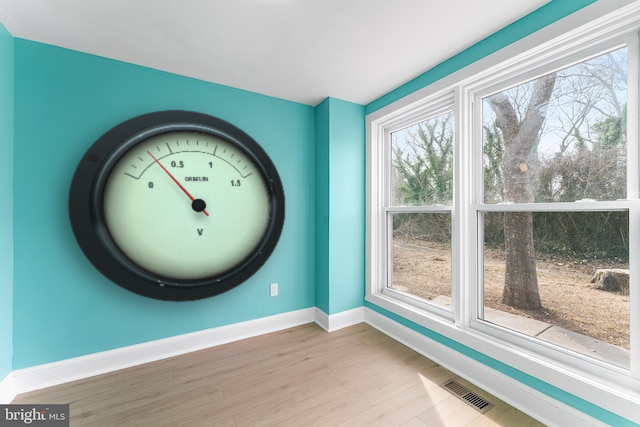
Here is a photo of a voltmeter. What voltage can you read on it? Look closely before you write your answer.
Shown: 0.3 V
